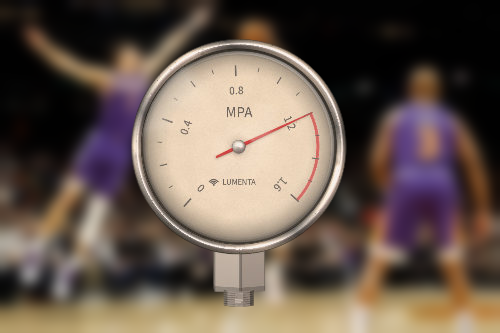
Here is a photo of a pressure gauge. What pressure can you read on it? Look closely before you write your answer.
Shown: 1.2 MPa
